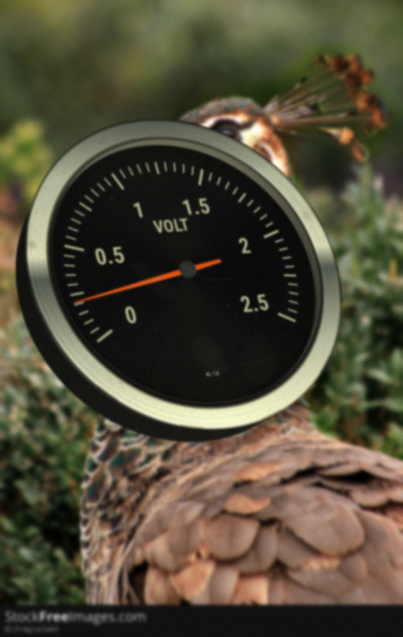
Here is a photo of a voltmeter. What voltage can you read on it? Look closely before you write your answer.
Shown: 0.2 V
